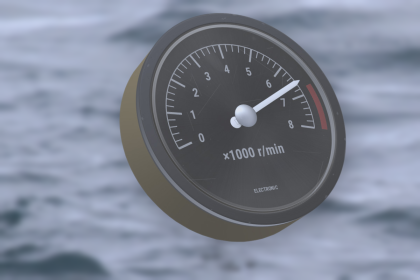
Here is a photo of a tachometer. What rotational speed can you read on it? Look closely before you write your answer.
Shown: 6600 rpm
